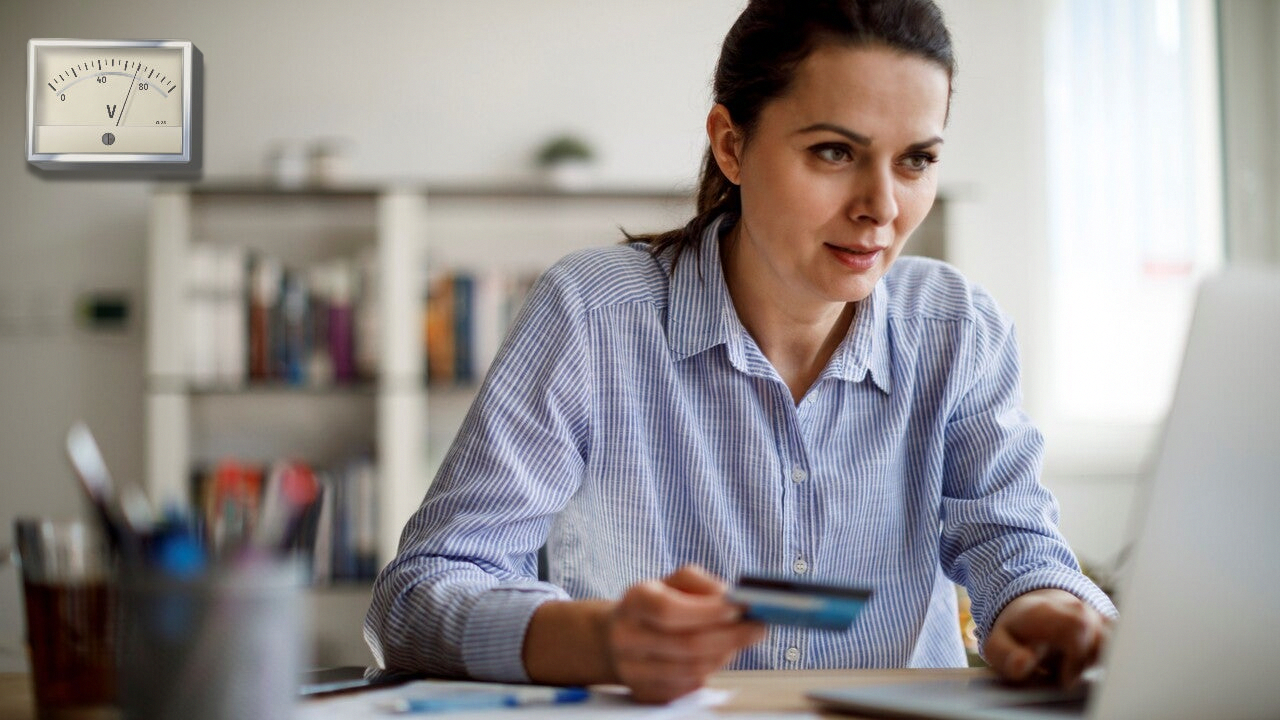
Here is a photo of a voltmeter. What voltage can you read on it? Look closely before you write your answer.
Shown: 70 V
